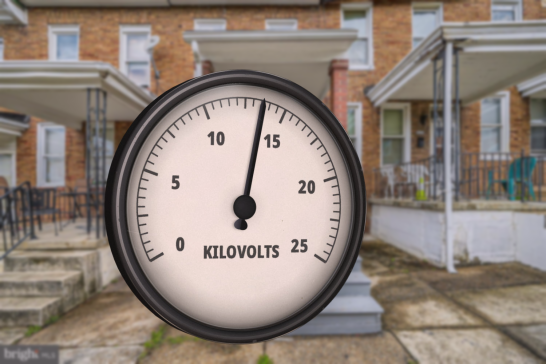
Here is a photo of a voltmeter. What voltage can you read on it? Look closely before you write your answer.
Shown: 13.5 kV
